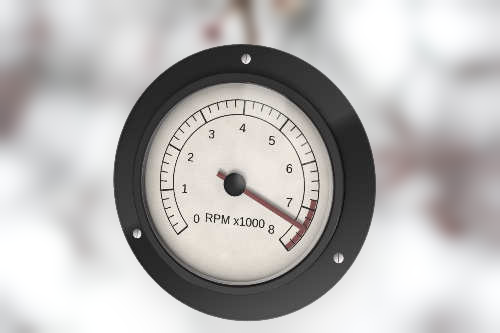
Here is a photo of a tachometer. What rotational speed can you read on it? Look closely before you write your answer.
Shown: 7400 rpm
